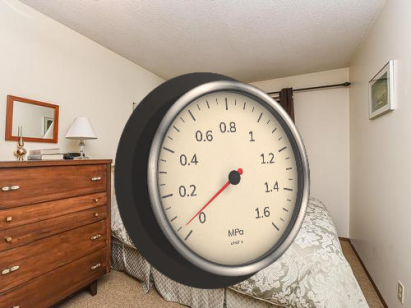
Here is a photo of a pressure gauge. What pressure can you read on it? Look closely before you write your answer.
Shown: 0.05 MPa
